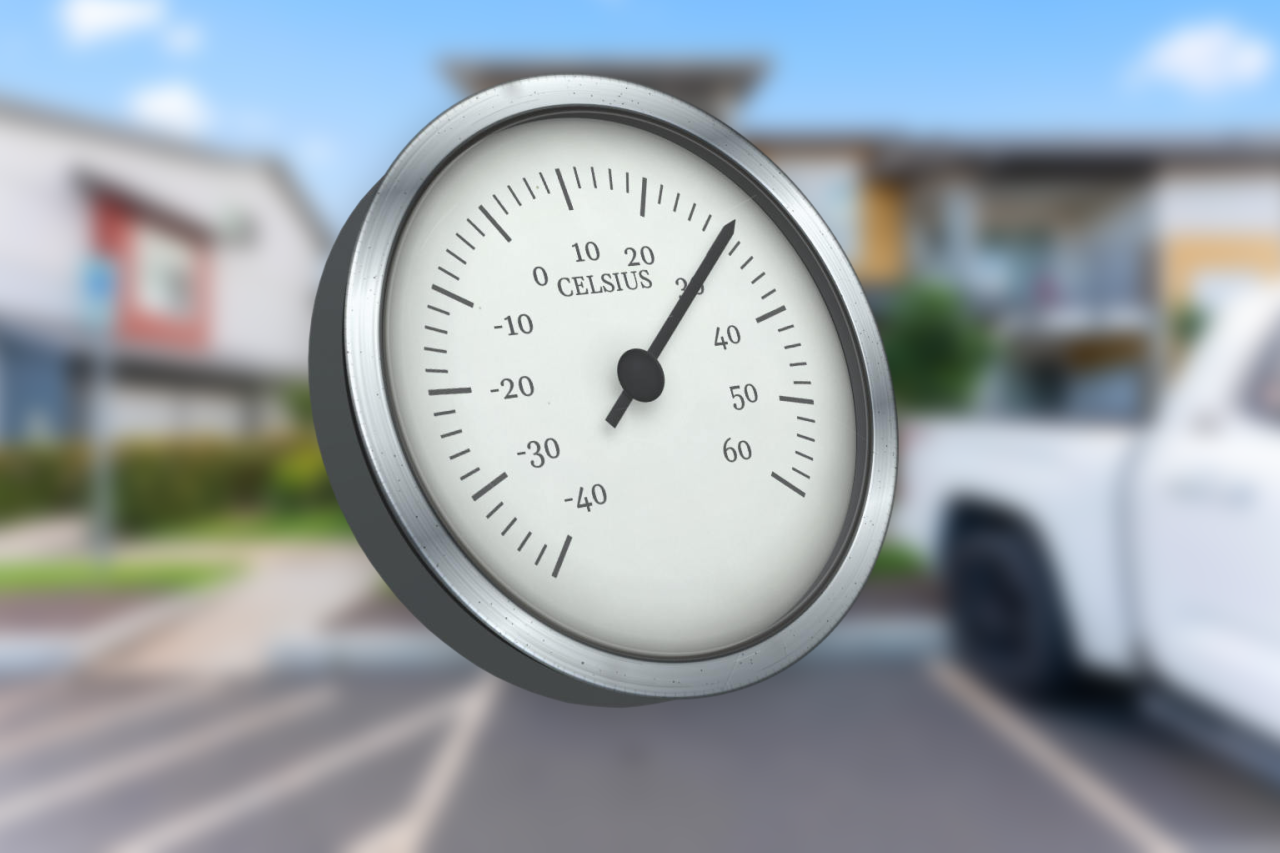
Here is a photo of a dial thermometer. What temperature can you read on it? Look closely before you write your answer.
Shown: 30 °C
